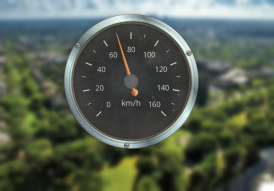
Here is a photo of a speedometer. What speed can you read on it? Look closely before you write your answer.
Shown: 70 km/h
